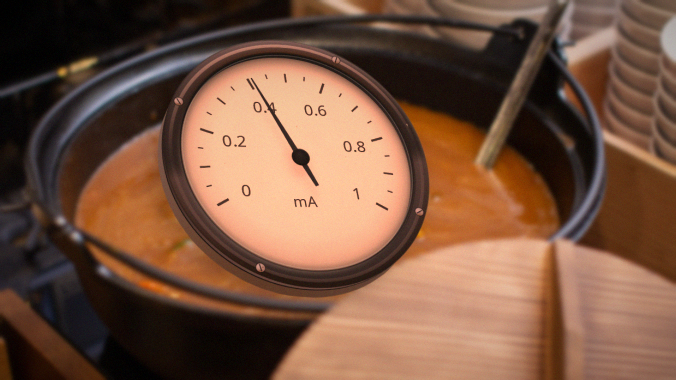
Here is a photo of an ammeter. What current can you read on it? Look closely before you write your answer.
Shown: 0.4 mA
